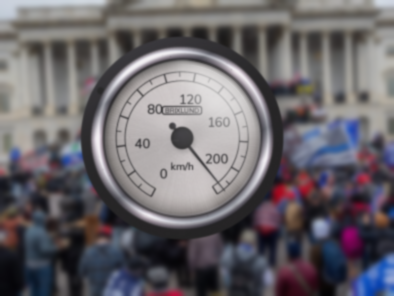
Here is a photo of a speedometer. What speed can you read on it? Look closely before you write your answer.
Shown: 215 km/h
